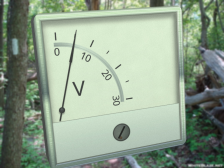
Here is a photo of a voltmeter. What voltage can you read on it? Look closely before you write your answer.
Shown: 5 V
